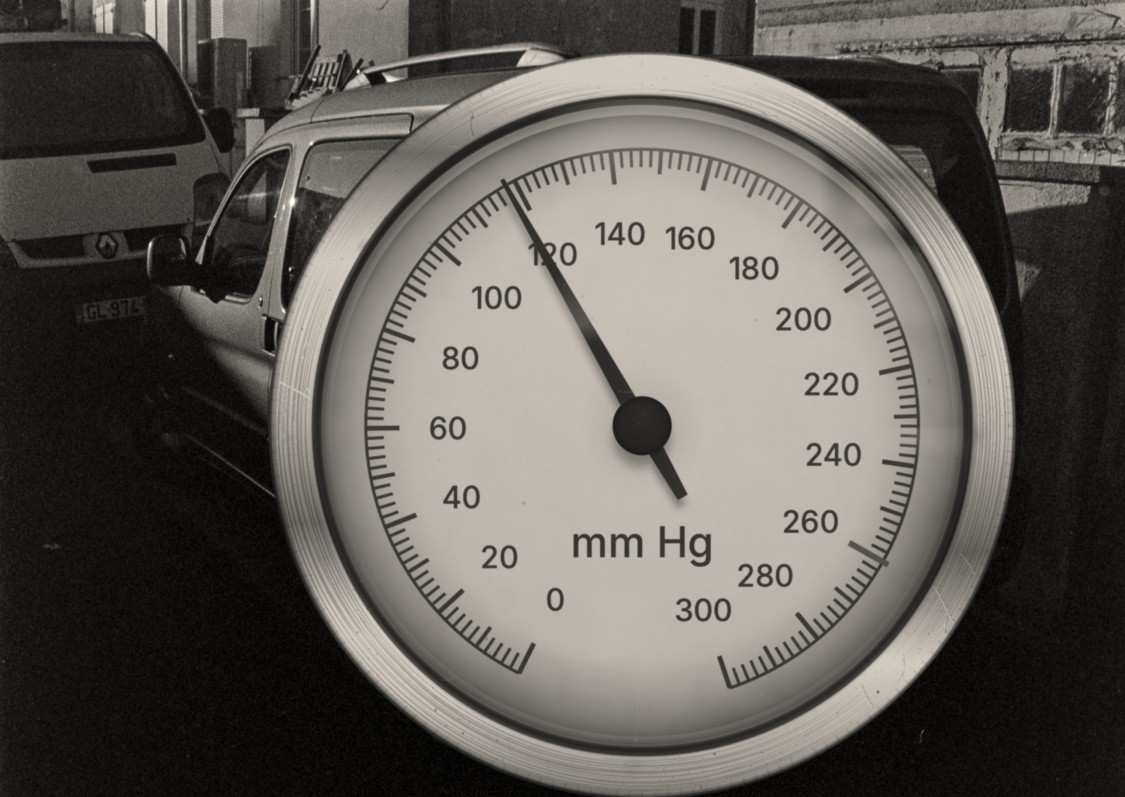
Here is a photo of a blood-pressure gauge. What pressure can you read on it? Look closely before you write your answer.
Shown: 118 mmHg
